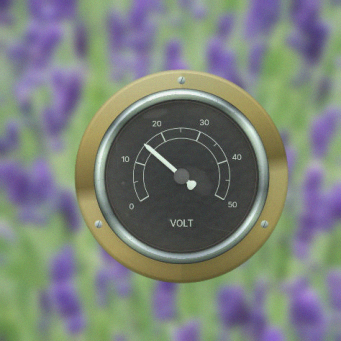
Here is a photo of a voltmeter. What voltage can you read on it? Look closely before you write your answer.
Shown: 15 V
